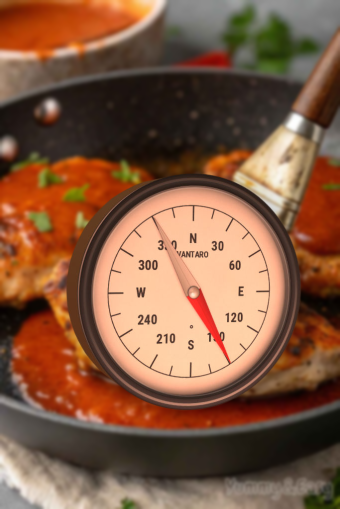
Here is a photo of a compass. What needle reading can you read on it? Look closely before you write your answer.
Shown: 150 °
